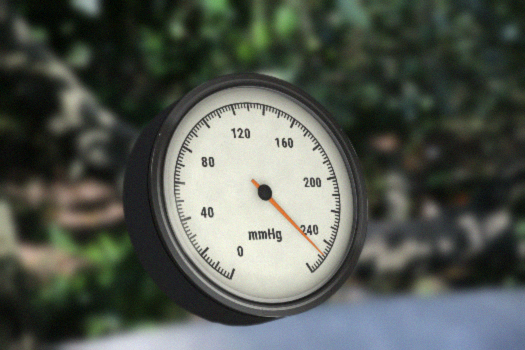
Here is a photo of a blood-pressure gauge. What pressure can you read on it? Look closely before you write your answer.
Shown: 250 mmHg
